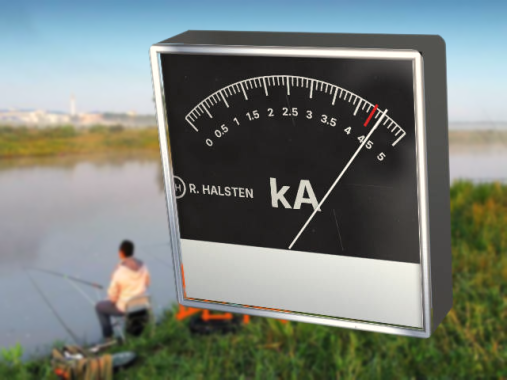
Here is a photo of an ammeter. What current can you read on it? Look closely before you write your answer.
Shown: 4.5 kA
